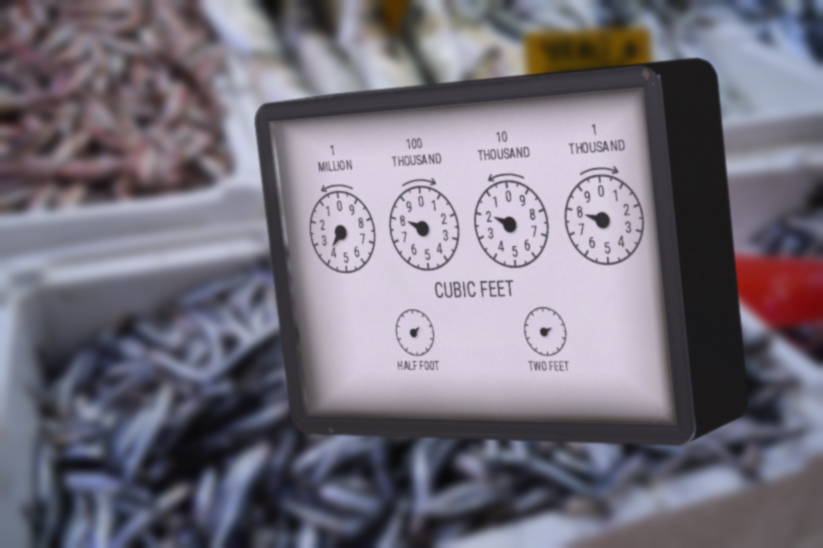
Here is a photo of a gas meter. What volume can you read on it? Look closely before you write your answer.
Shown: 381800 ft³
